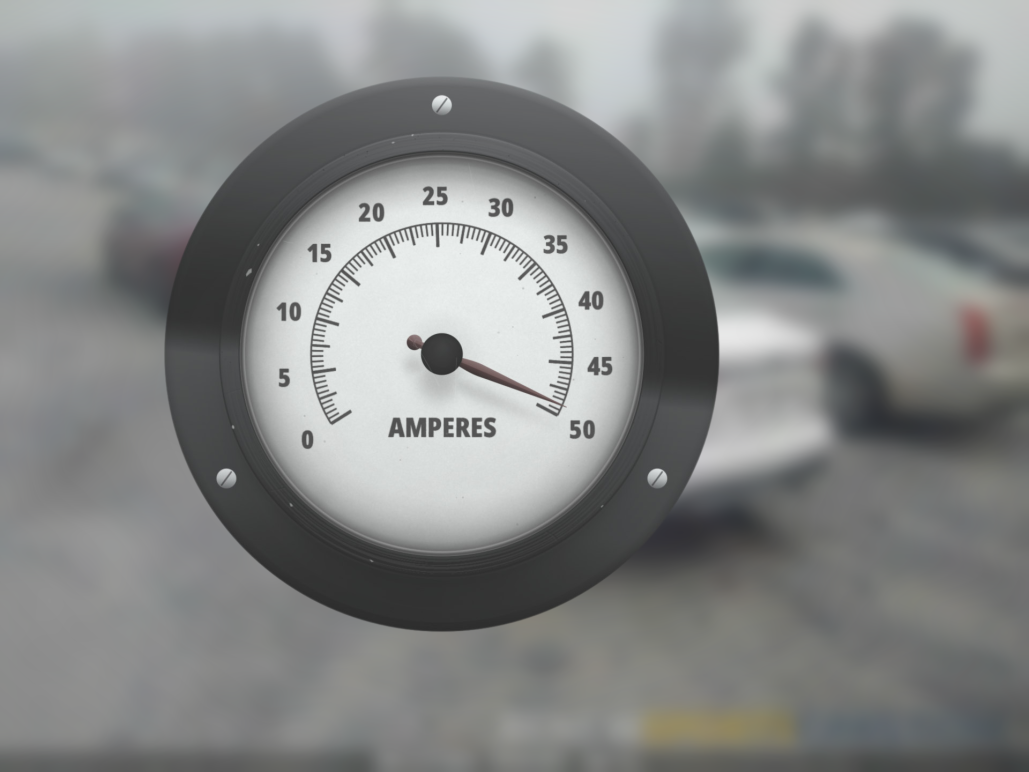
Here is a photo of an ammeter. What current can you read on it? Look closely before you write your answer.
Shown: 49 A
